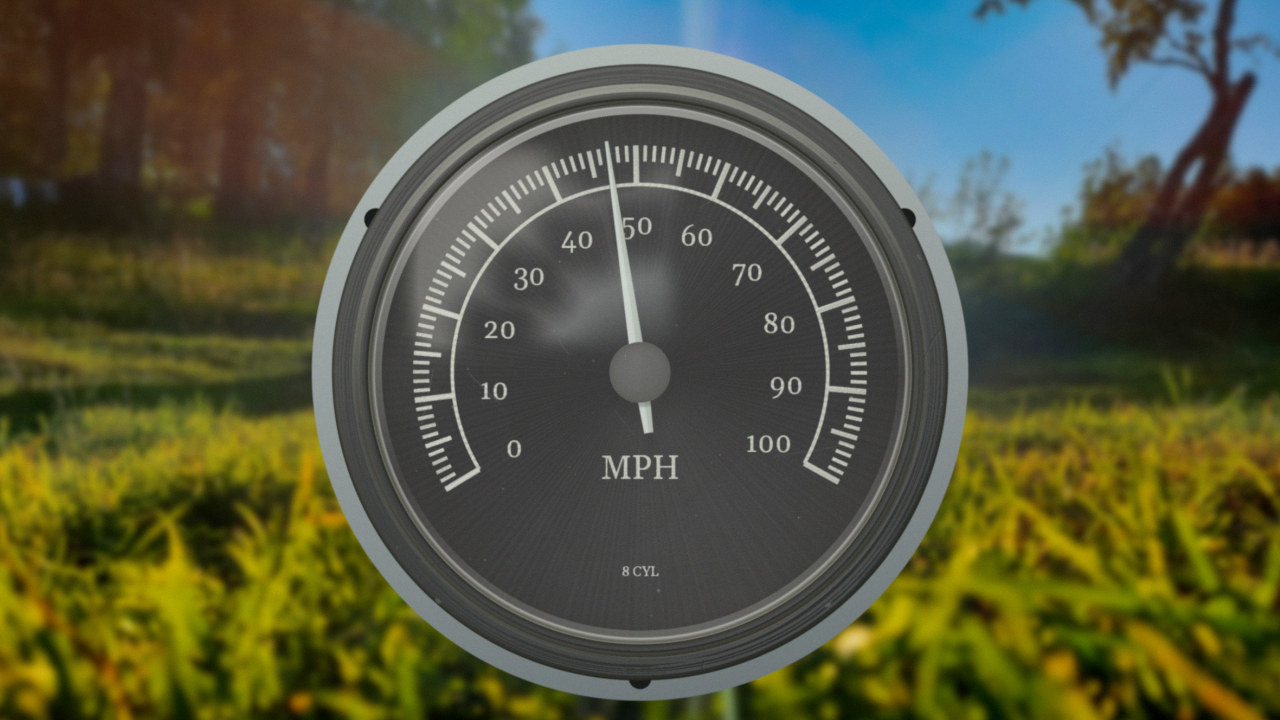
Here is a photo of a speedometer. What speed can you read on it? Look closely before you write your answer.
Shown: 47 mph
